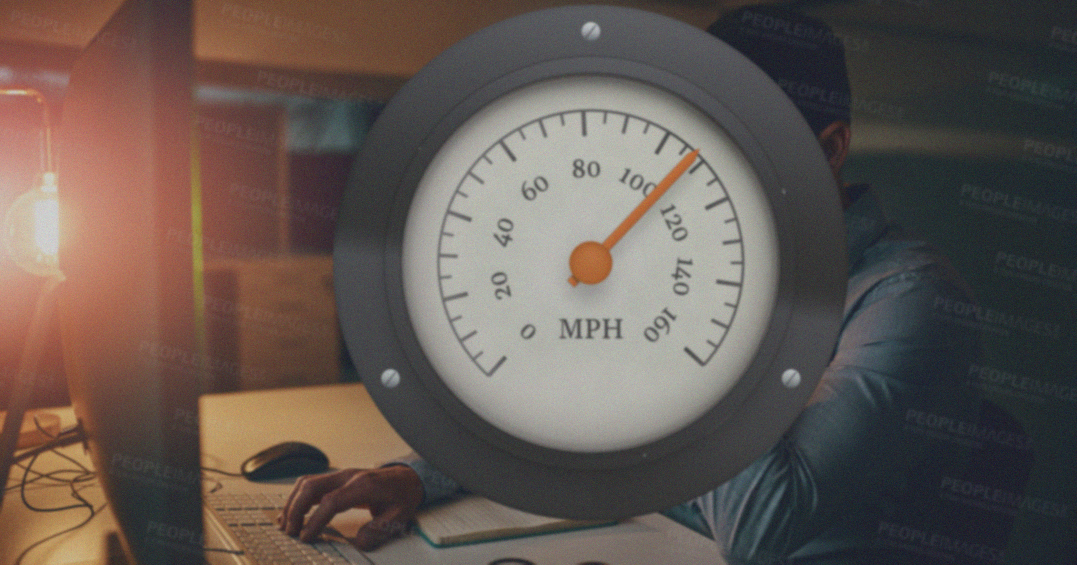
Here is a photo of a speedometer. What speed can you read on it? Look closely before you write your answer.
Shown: 107.5 mph
